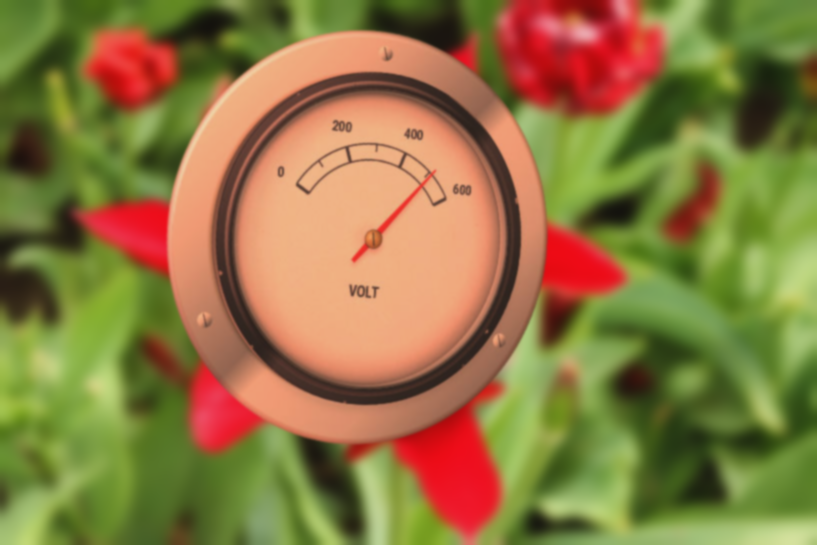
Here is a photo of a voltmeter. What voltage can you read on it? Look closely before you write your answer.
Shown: 500 V
